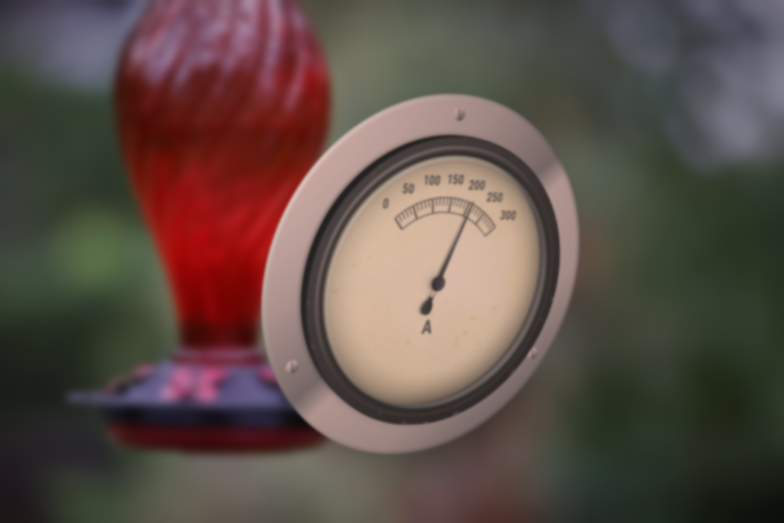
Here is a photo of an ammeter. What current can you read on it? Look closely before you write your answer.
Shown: 200 A
